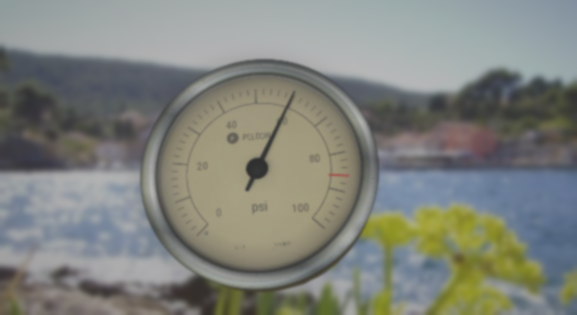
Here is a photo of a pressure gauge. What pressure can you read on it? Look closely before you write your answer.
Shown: 60 psi
